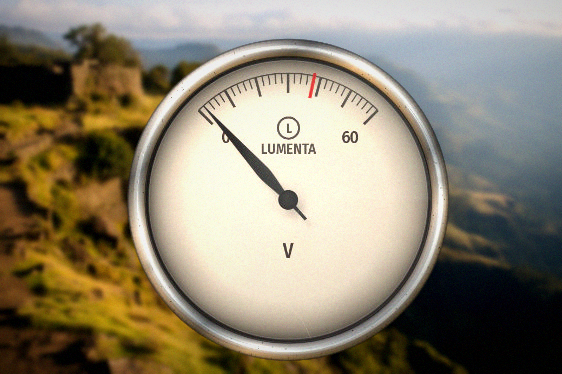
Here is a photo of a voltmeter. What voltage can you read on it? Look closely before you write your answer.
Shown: 2 V
